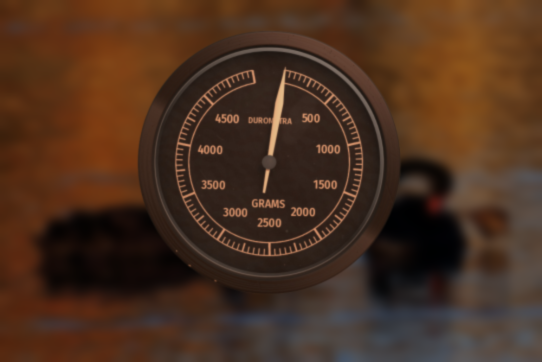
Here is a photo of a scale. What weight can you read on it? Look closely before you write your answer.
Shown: 0 g
